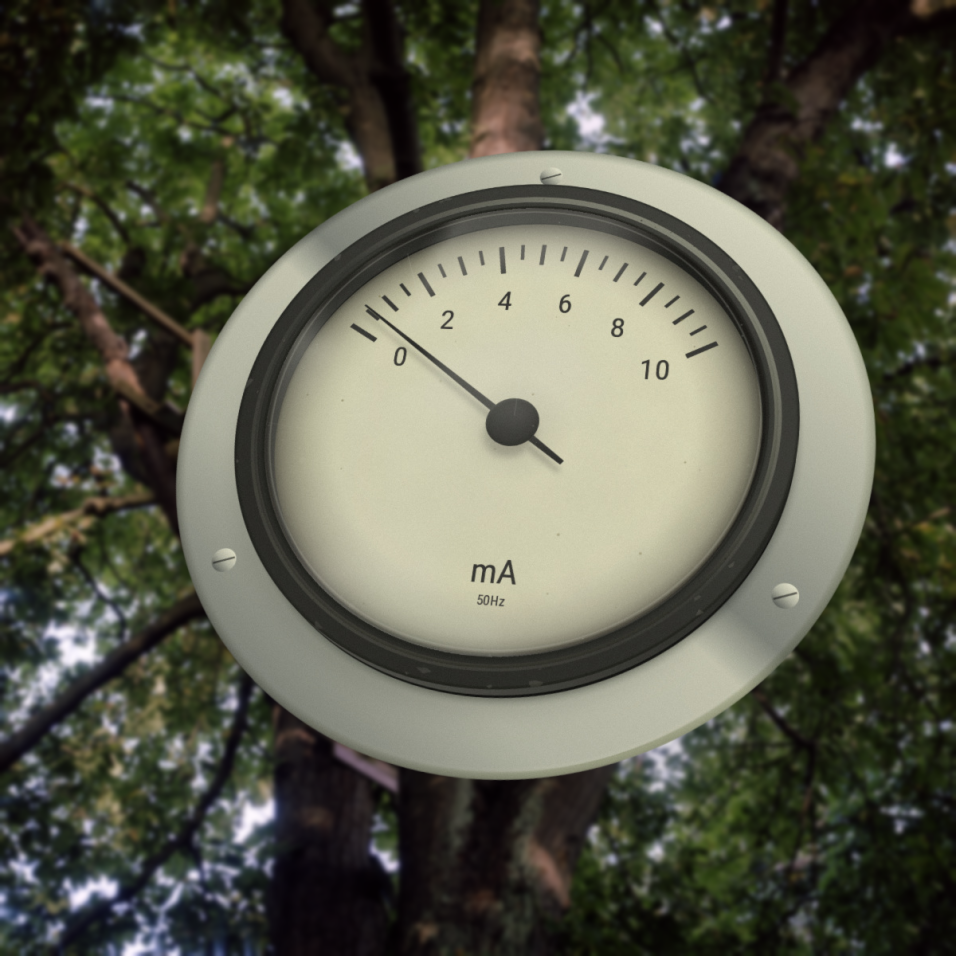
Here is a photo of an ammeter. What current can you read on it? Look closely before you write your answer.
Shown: 0.5 mA
